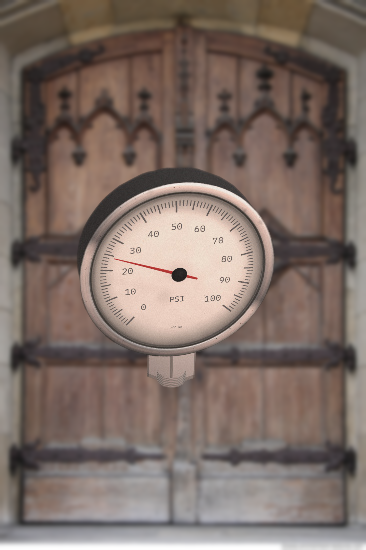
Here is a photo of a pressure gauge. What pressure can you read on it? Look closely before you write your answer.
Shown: 25 psi
